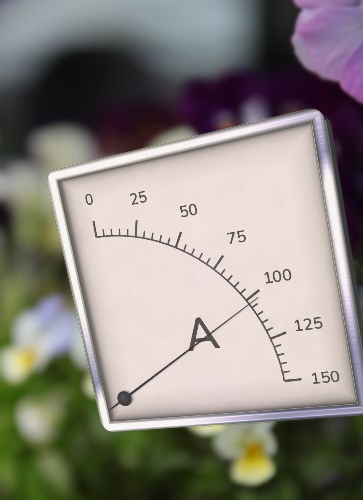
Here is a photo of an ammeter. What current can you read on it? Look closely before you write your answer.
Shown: 102.5 A
